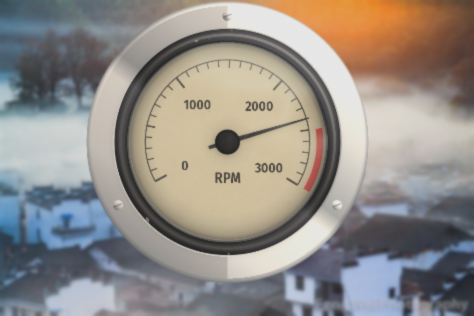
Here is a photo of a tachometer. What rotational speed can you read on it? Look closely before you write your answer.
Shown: 2400 rpm
